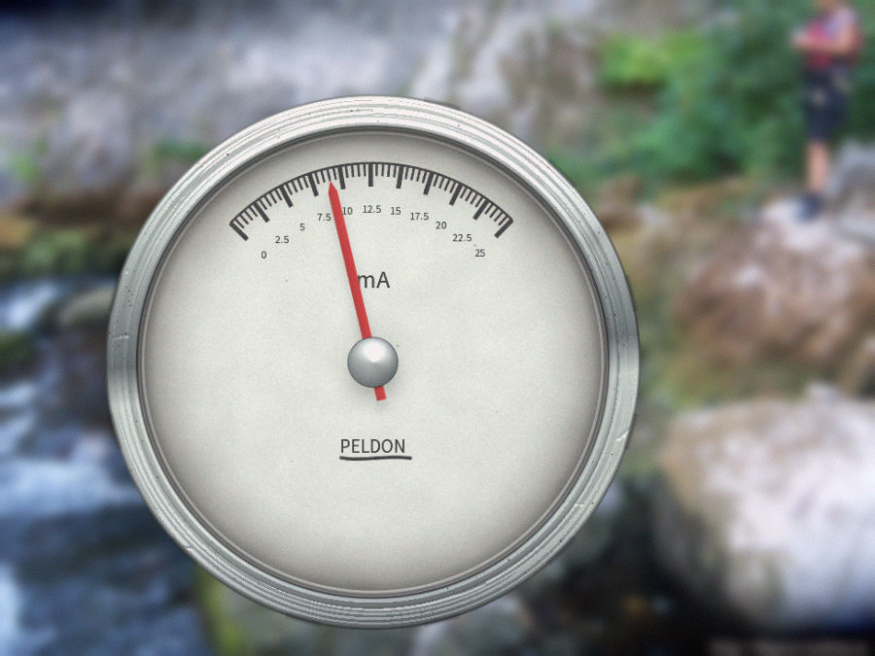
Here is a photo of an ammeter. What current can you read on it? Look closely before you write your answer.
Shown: 9 mA
